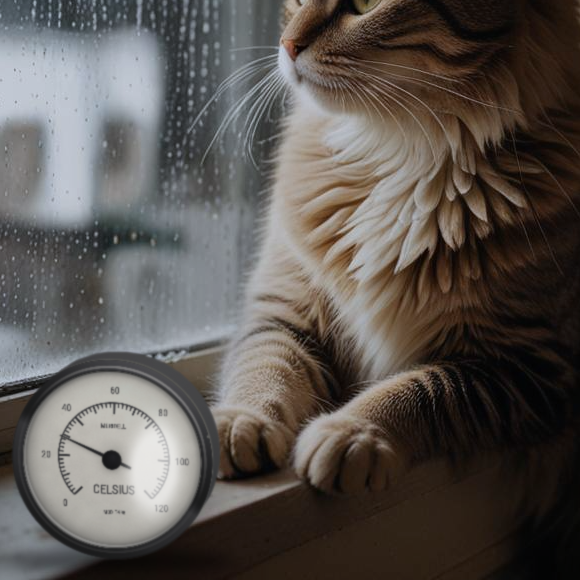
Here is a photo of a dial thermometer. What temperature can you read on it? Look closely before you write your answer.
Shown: 30 °C
